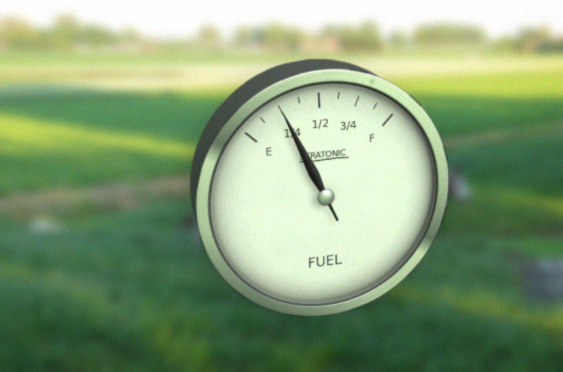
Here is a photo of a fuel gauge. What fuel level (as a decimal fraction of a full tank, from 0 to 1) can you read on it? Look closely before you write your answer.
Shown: 0.25
